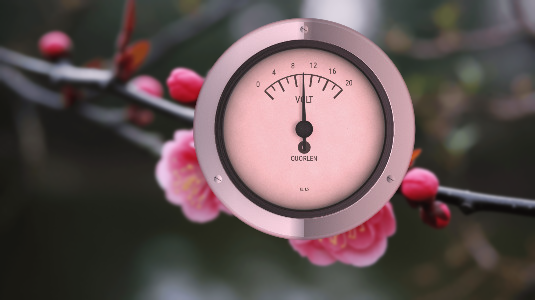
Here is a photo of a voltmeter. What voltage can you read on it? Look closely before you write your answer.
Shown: 10 V
